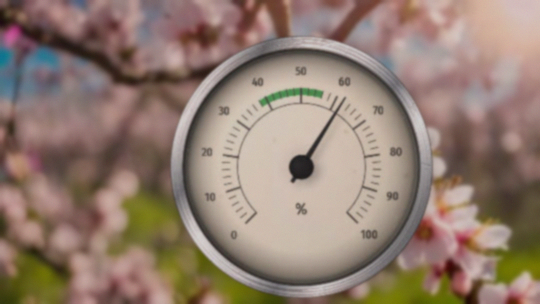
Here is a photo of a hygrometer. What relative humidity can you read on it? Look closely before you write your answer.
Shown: 62 %
